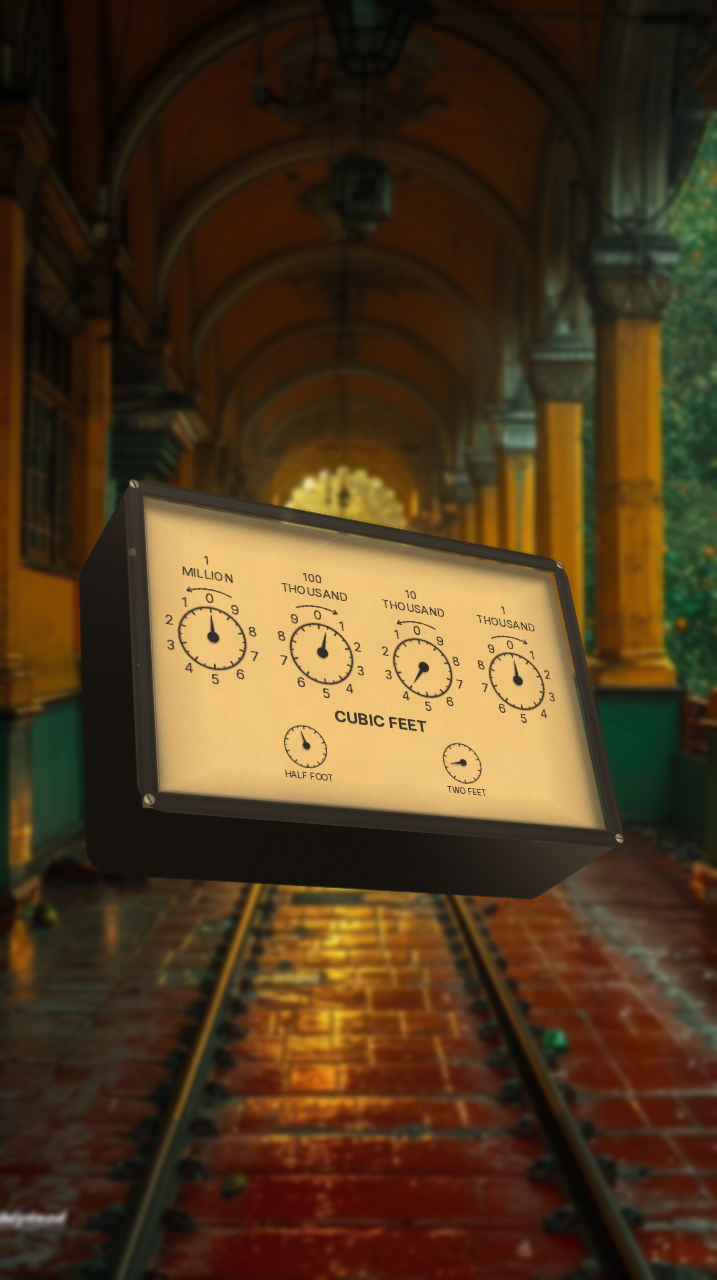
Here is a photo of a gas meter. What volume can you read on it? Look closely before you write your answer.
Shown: 4000 ft³
